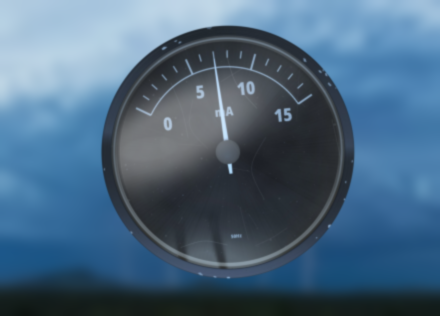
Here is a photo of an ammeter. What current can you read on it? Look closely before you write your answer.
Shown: 7 mA
